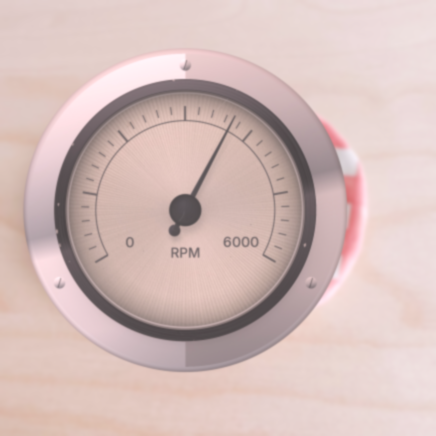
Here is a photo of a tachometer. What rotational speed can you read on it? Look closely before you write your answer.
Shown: 3700 rpm
